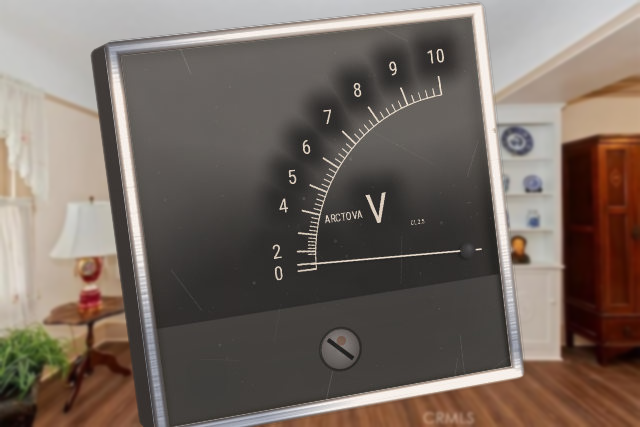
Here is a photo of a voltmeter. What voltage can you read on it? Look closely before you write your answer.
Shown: 1 V
